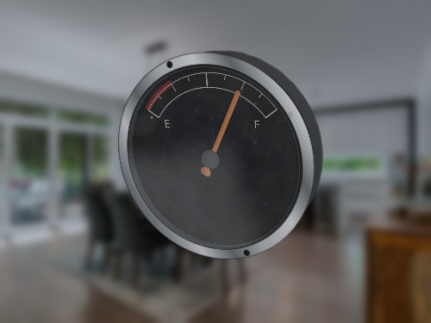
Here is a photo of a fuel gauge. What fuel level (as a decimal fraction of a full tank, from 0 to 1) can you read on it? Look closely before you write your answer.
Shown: 0.75
